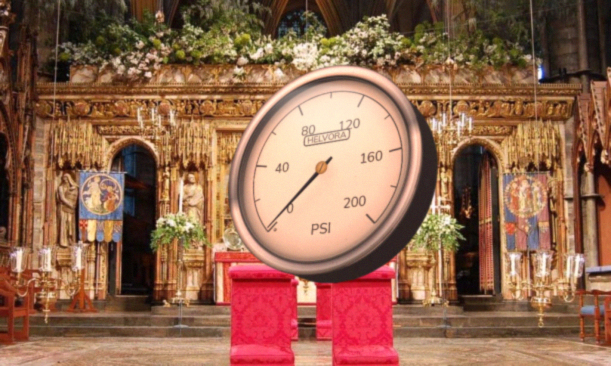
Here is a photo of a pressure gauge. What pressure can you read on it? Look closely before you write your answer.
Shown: 0 psi
